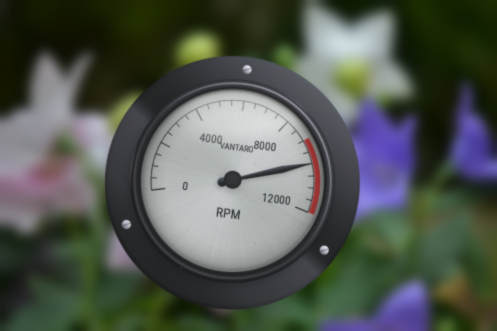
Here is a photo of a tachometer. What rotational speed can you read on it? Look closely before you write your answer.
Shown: 10000 rpm
